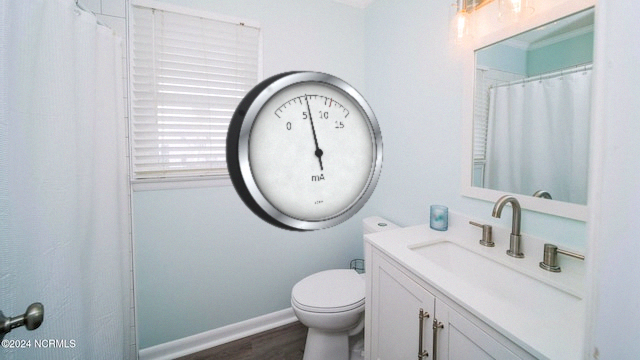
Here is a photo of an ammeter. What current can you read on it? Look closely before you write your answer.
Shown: 6 mA
